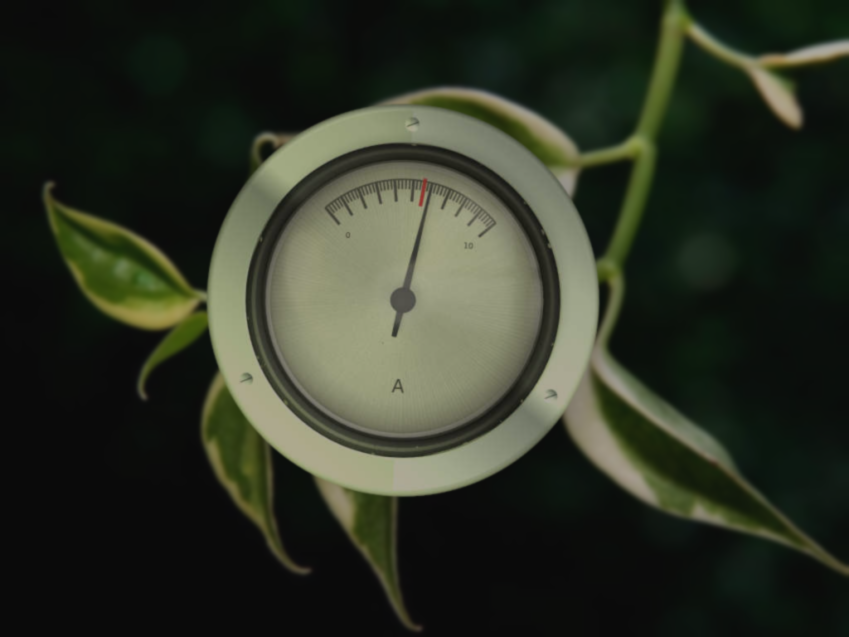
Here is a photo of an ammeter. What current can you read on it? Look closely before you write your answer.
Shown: 6 A
